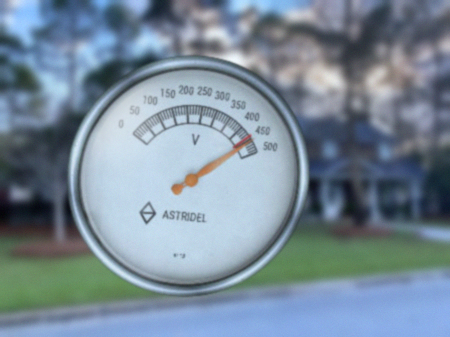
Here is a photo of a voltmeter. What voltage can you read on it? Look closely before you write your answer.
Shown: 450 V
